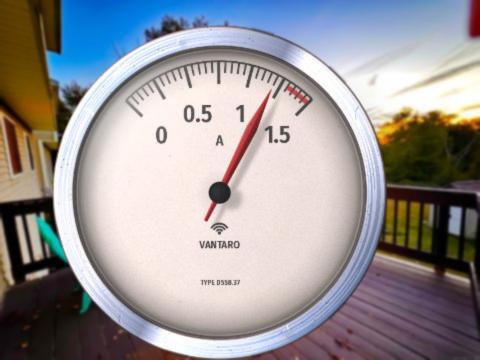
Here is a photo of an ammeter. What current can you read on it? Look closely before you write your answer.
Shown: 1.2 A
